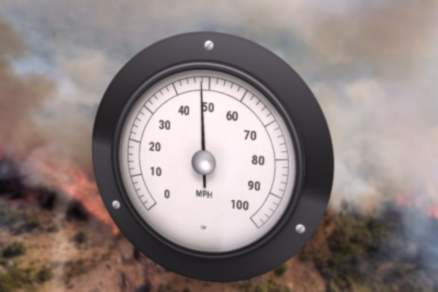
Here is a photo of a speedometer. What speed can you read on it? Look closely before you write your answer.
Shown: 48 mph
